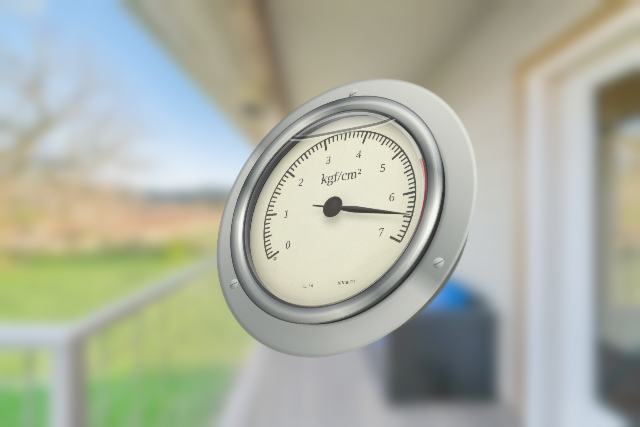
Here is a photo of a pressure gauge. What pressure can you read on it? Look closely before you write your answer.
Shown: 6.5 kg/cm²
